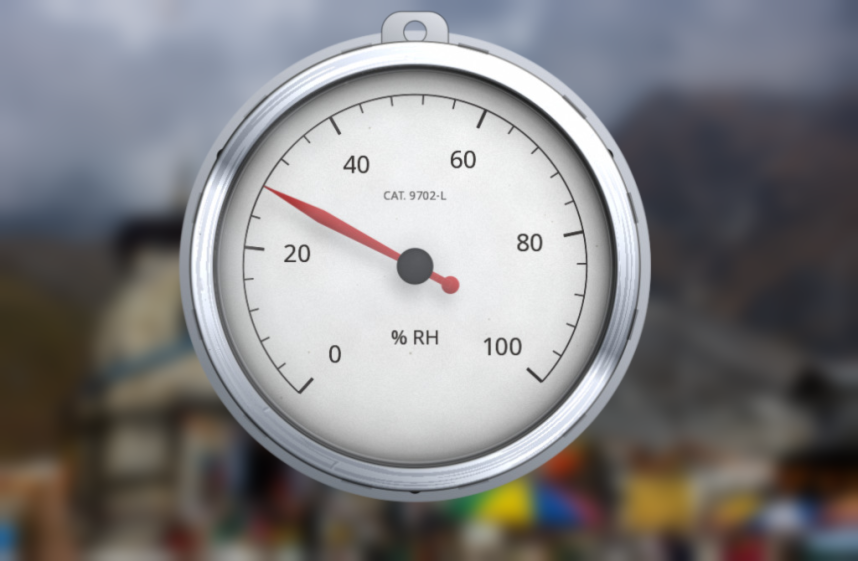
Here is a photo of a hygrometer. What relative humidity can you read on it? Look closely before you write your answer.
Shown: 28 %
